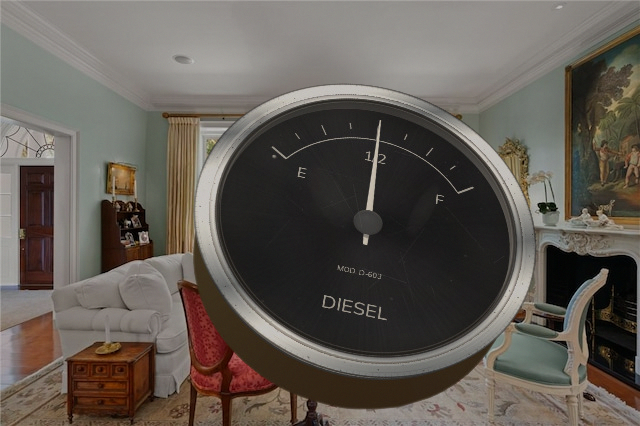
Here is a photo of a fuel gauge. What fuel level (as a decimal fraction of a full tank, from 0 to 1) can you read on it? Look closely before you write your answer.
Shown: 0.5
